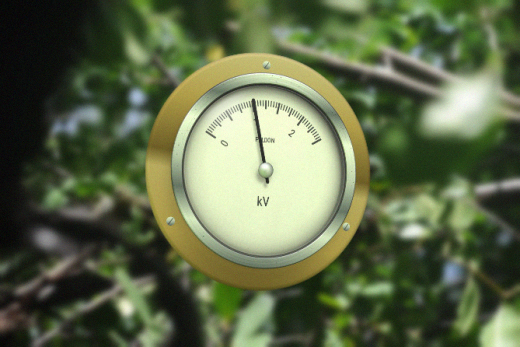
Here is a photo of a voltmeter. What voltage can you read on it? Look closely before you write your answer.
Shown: 1 kV
